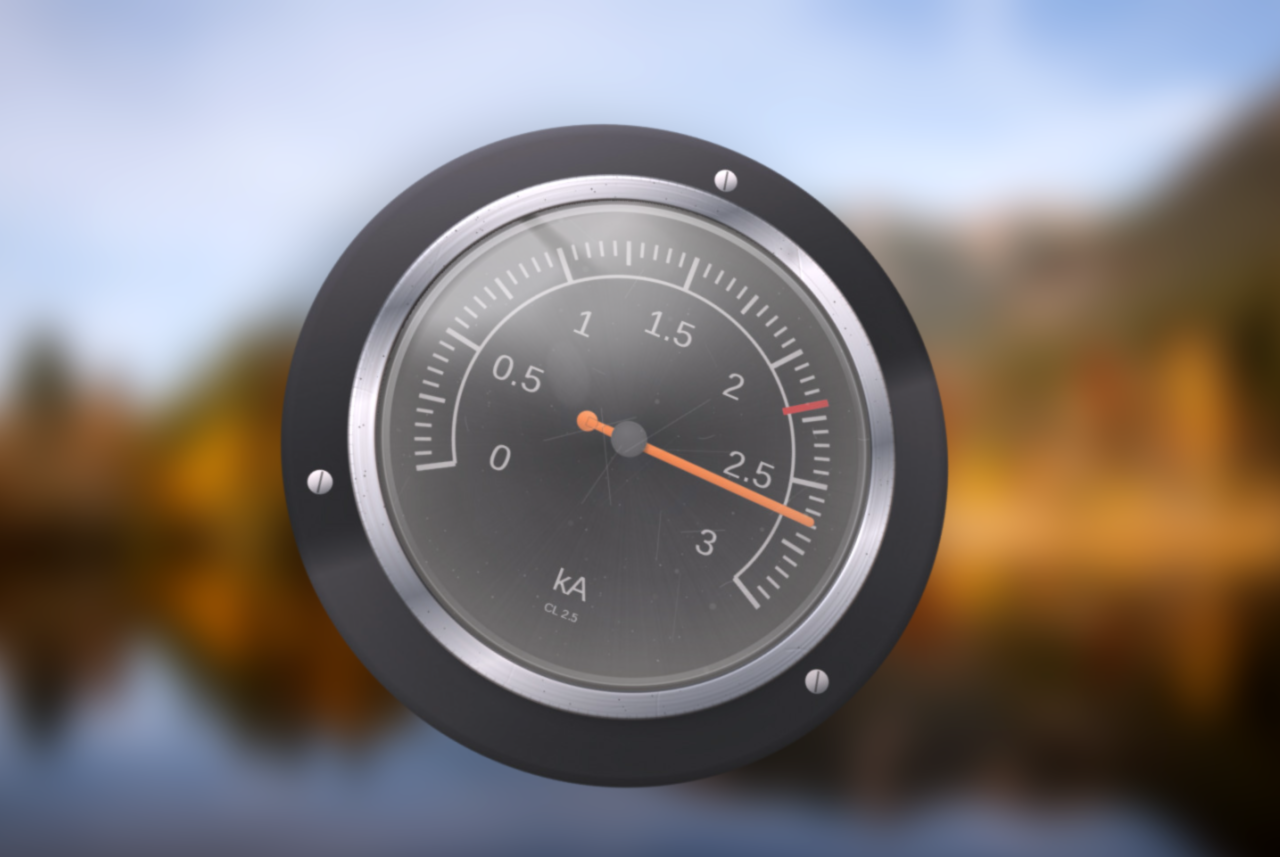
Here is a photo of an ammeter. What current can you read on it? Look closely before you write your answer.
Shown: 2.65 kA
